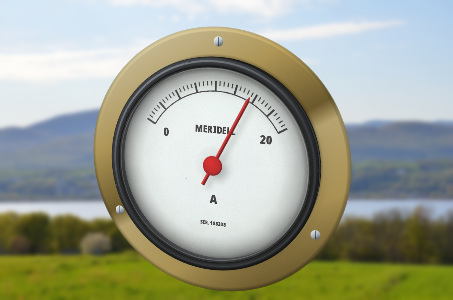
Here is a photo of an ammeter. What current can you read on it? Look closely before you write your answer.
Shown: 14.5 A
